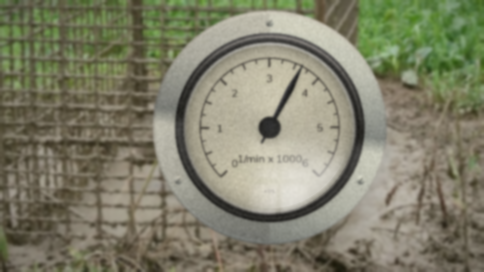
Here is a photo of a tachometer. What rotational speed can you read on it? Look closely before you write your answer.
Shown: 3625 rpm
